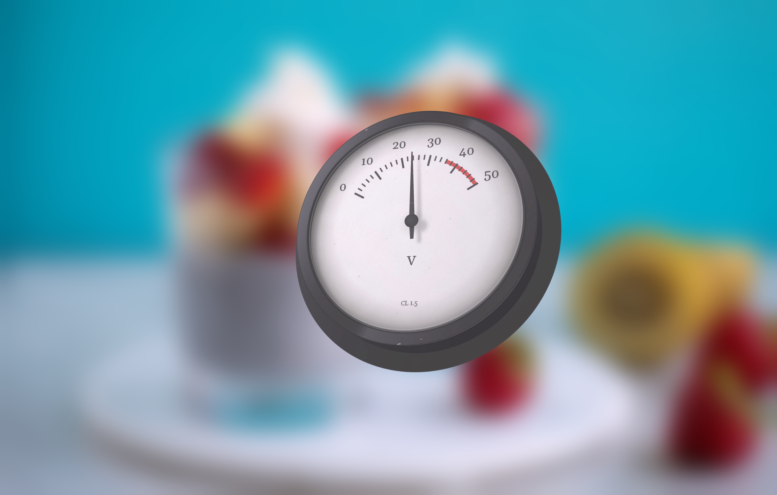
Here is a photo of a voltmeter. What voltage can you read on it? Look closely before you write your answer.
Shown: 24 V
